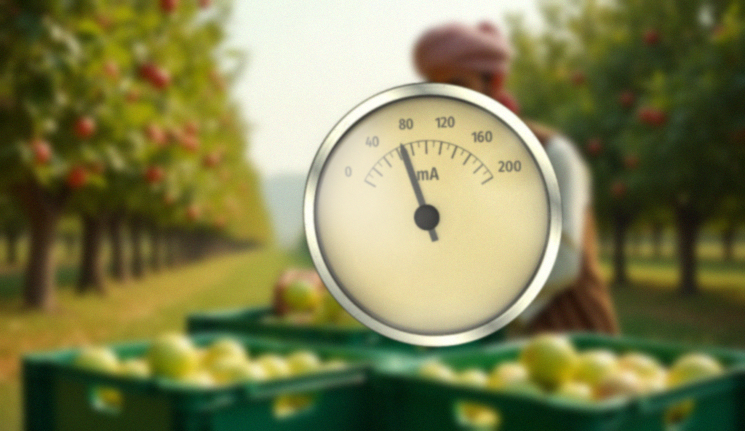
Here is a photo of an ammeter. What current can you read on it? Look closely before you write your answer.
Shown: 70 mA
